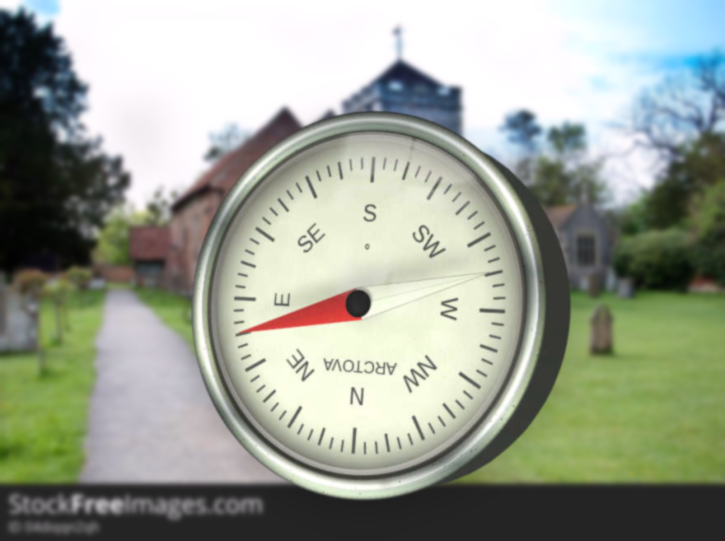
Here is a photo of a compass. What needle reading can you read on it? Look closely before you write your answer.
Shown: 75 °
